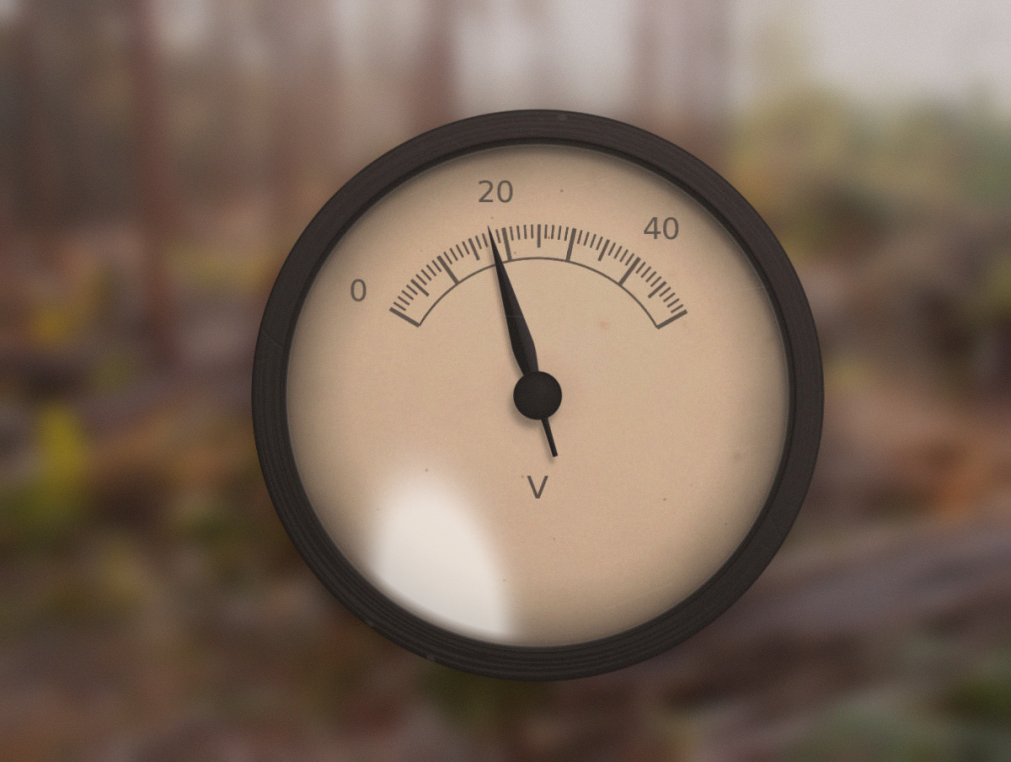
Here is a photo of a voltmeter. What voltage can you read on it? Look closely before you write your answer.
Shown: 18 V
